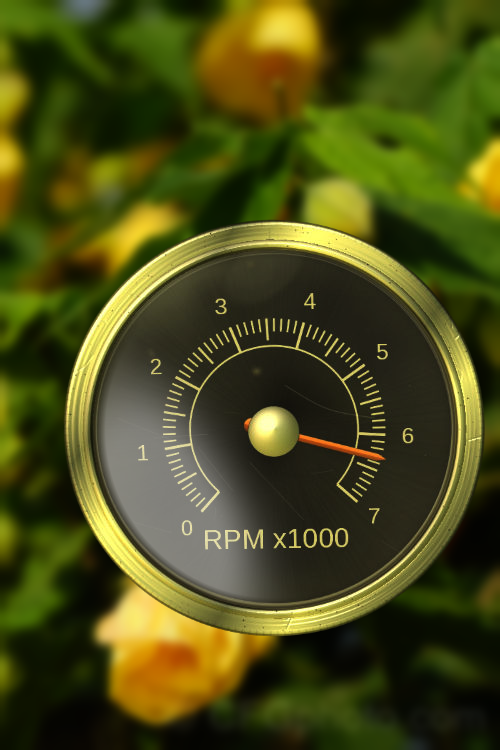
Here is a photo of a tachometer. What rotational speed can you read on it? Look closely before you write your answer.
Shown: 6300 rpm
